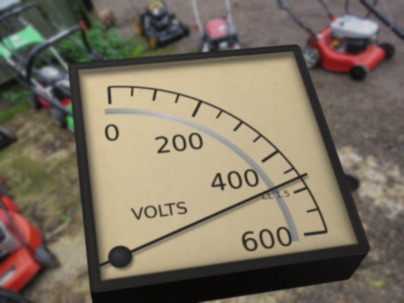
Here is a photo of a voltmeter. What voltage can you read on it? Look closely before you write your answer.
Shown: 475 V
